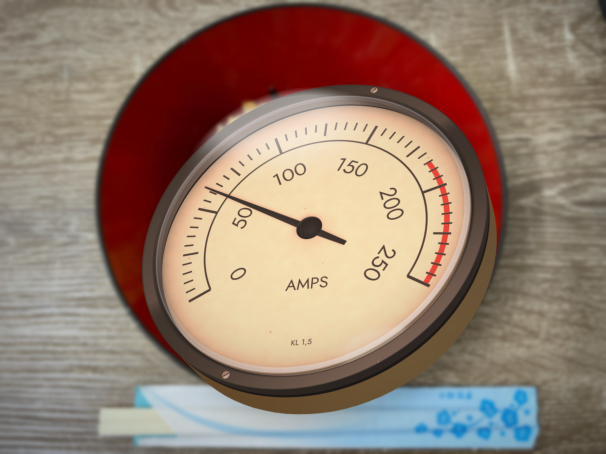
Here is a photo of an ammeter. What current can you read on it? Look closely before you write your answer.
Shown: 60 A
